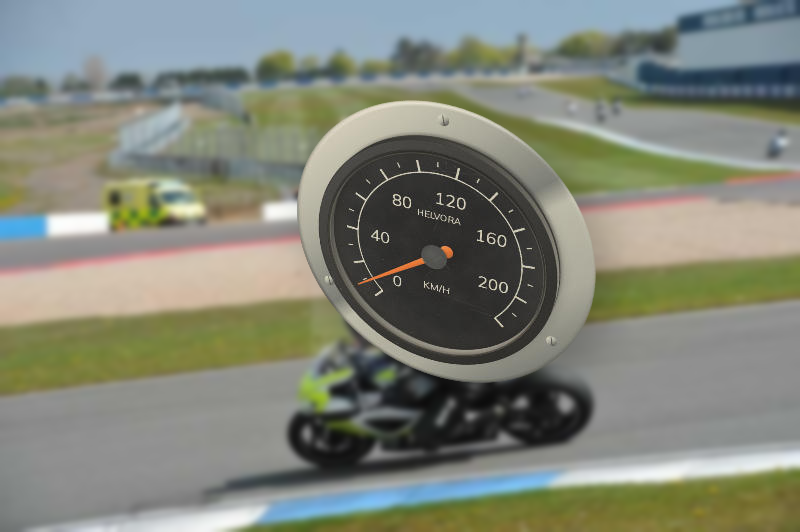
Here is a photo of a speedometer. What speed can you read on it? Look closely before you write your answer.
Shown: 10 km/h
